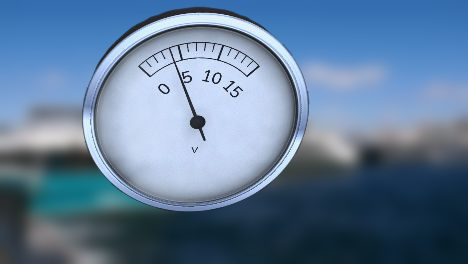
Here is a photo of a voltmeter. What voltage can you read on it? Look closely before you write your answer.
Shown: 4 V
